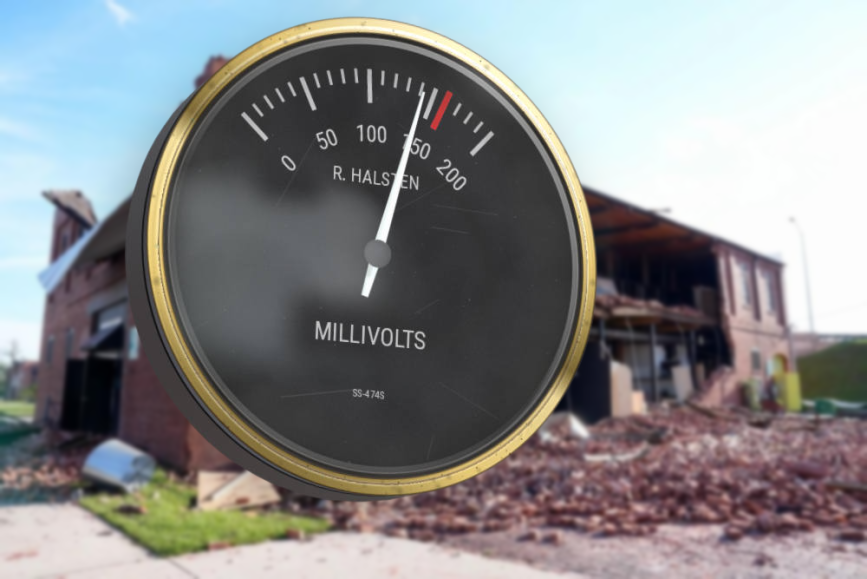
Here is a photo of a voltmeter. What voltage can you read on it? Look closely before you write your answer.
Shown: 140 mV
